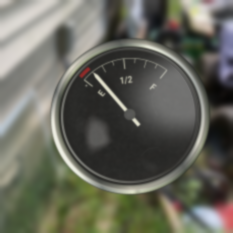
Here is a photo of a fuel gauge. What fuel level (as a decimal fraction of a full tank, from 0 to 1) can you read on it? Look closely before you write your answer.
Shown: 0.125
